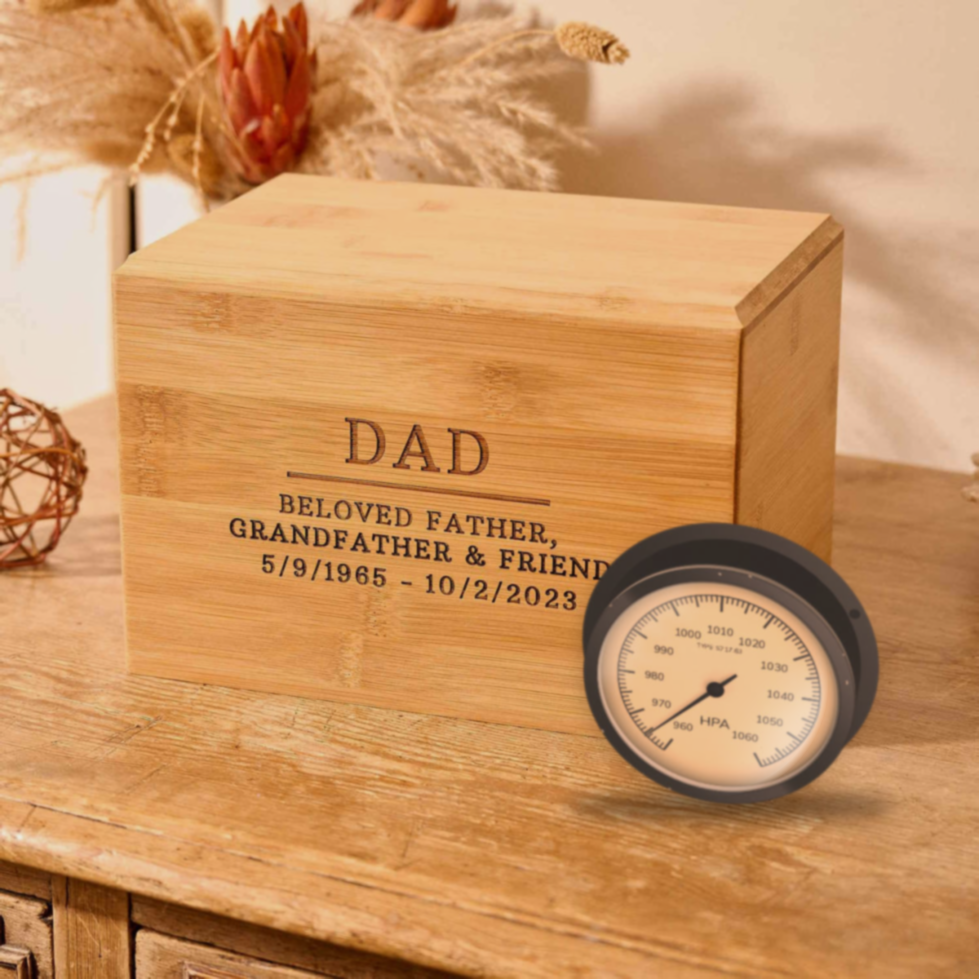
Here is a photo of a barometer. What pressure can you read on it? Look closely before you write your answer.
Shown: 965 hPa
